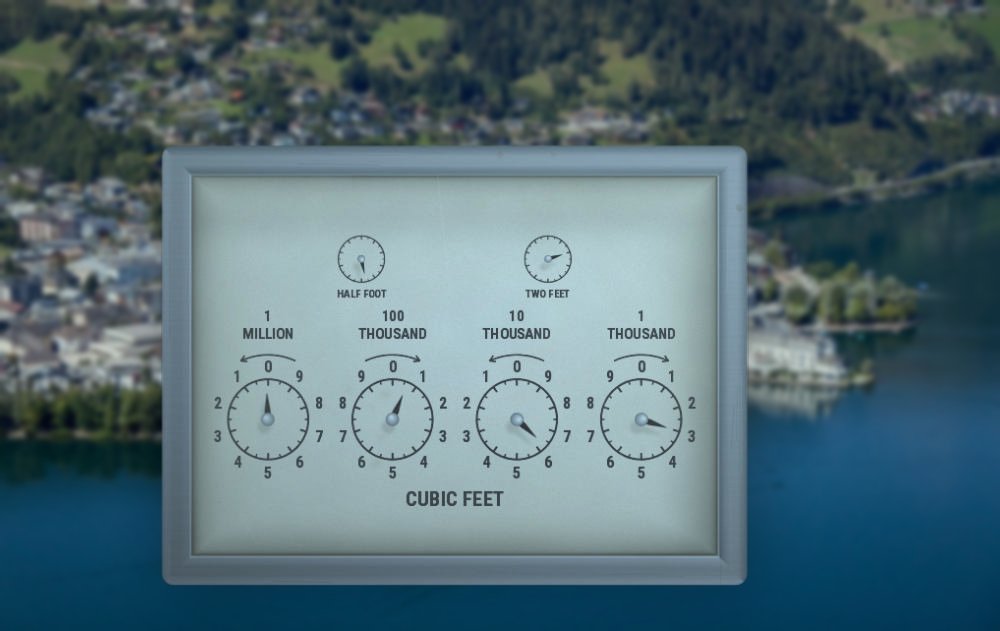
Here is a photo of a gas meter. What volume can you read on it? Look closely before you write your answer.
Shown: 6300 ft³
